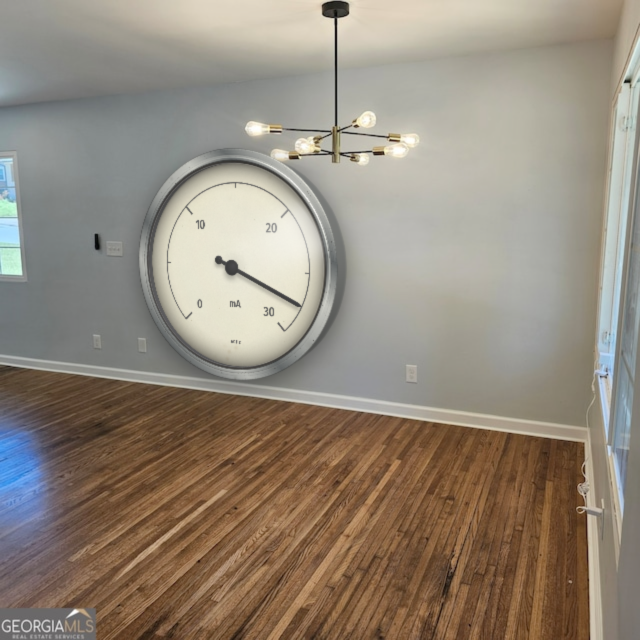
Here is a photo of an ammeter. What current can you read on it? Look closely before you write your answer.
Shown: 27.5 mA
